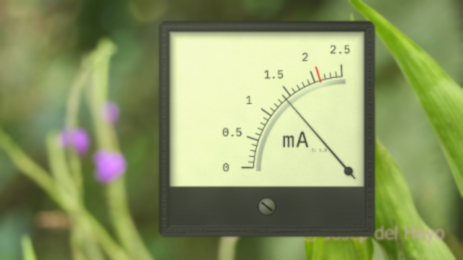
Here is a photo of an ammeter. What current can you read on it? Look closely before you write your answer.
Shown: 1.4 mA
